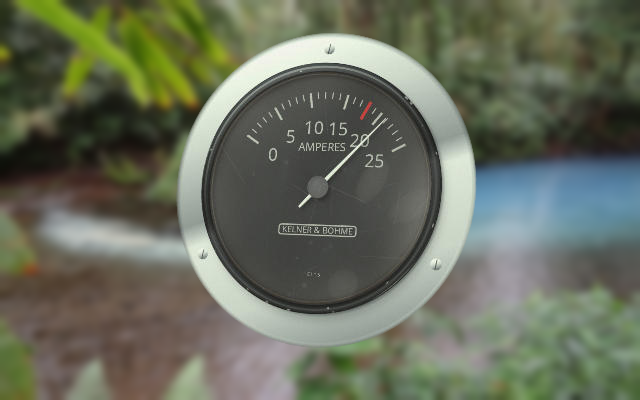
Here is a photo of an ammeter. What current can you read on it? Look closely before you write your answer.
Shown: 21 A
